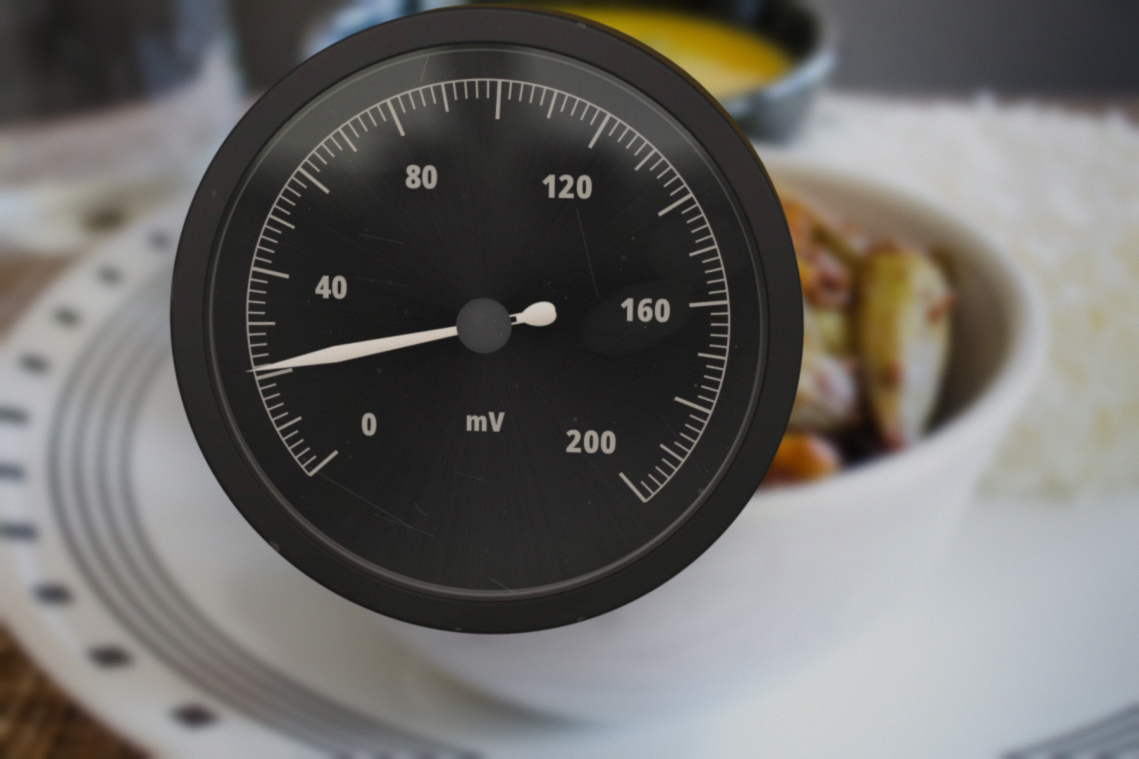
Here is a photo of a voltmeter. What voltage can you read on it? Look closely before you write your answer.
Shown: 22 mV
